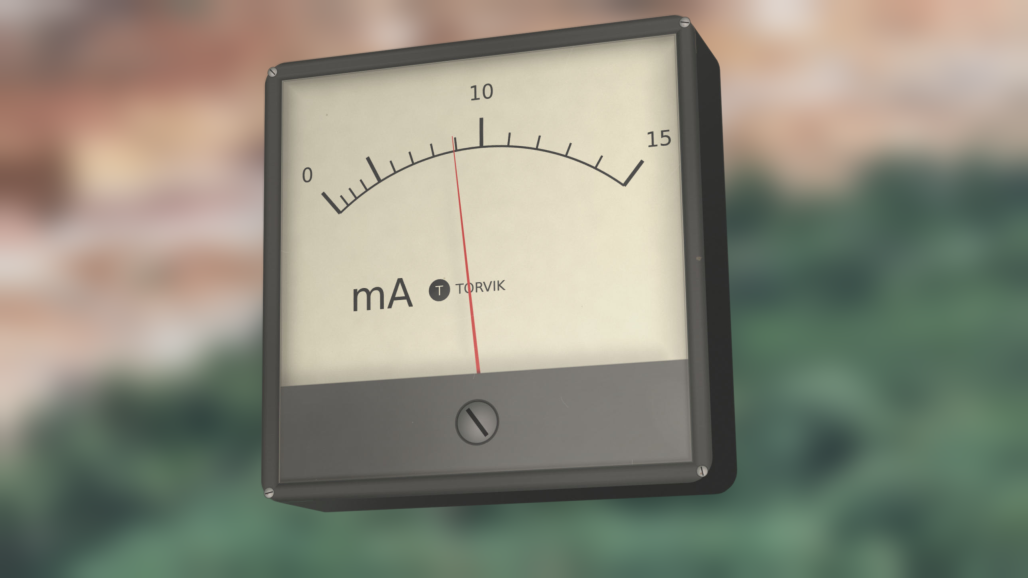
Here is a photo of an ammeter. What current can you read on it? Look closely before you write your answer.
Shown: 9 mA
